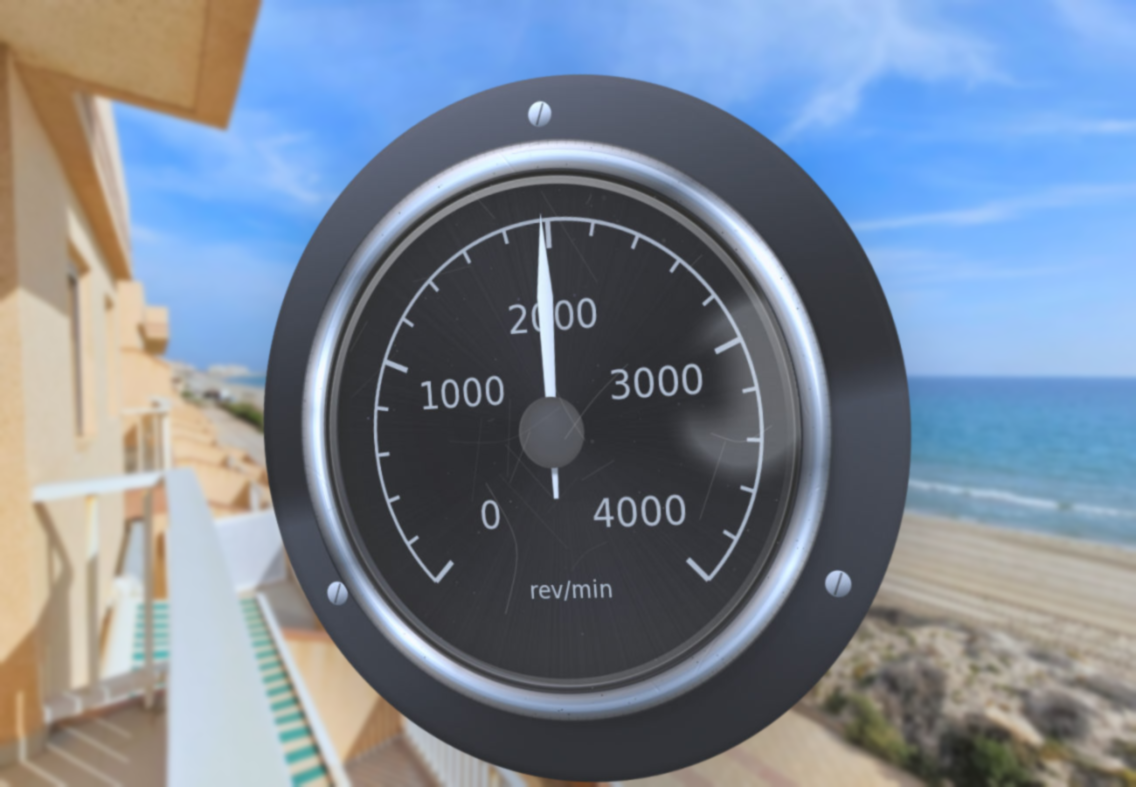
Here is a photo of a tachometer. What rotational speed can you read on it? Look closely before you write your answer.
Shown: 2000 rpm
